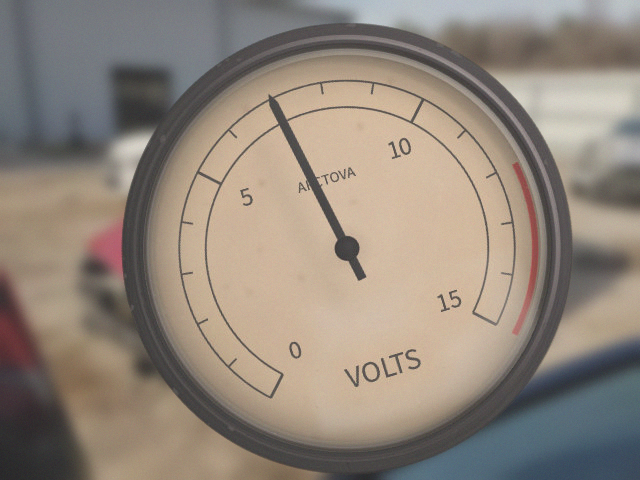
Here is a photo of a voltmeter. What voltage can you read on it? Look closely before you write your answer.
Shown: 7 V
